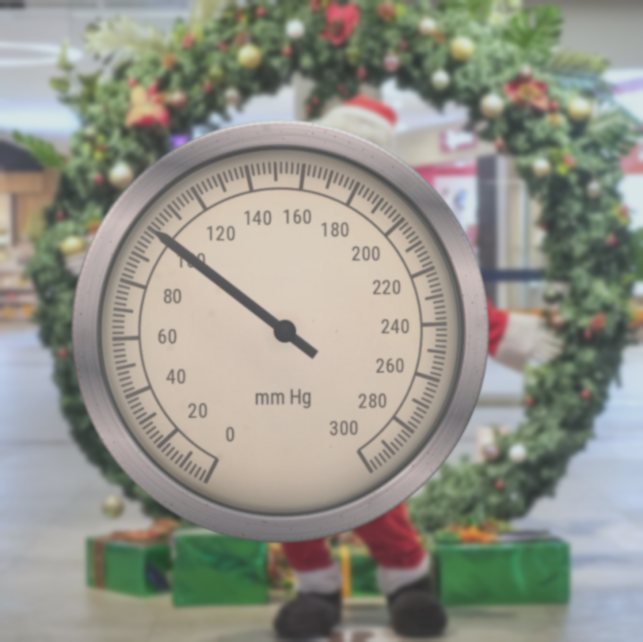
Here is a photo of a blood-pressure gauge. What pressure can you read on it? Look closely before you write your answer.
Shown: 100 mmHg
